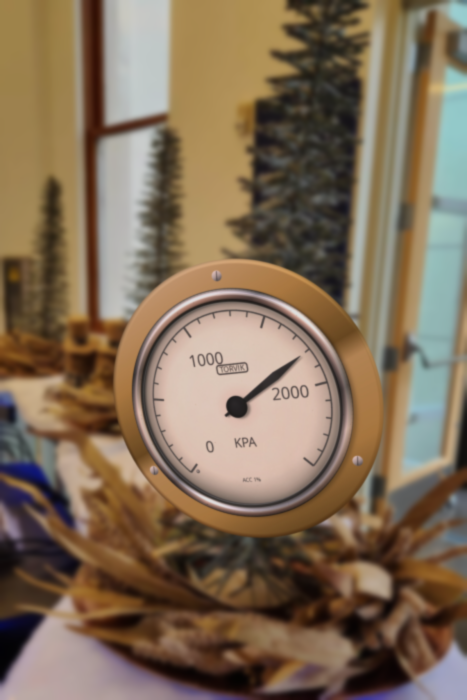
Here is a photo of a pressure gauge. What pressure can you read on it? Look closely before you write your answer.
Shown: 1800 kPa
